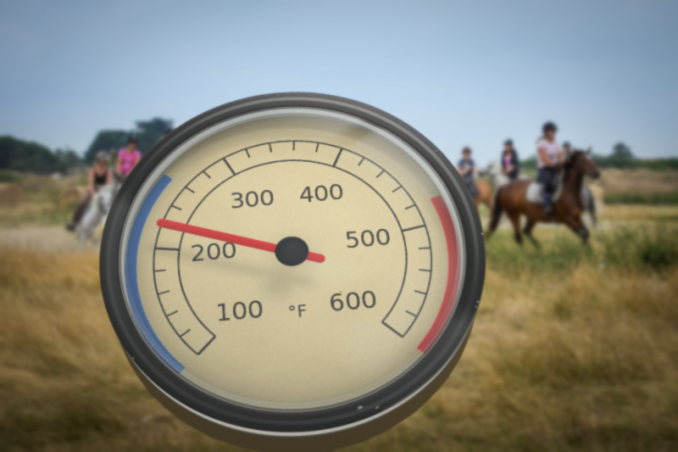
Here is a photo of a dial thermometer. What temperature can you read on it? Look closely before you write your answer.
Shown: 220 °F
